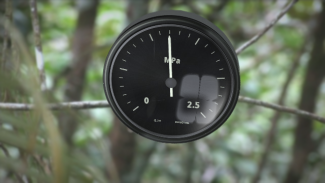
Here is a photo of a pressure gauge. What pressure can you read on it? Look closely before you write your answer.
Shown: 1.2 MPa
